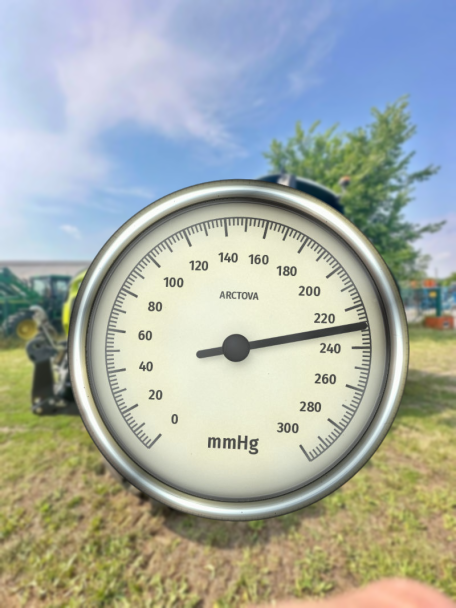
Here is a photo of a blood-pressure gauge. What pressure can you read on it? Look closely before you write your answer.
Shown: 230 mmHg
